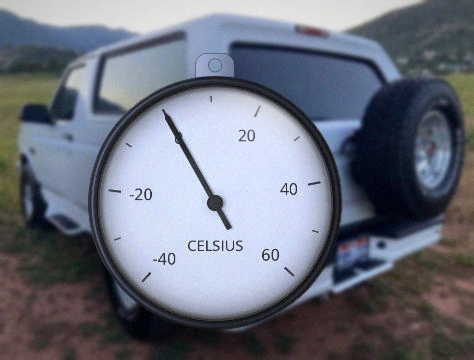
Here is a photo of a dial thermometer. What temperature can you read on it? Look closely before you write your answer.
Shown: 0 °C
